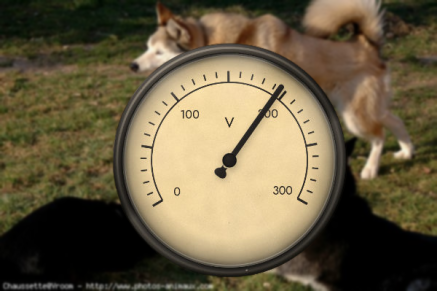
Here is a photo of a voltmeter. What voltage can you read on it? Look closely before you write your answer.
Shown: 195 V
